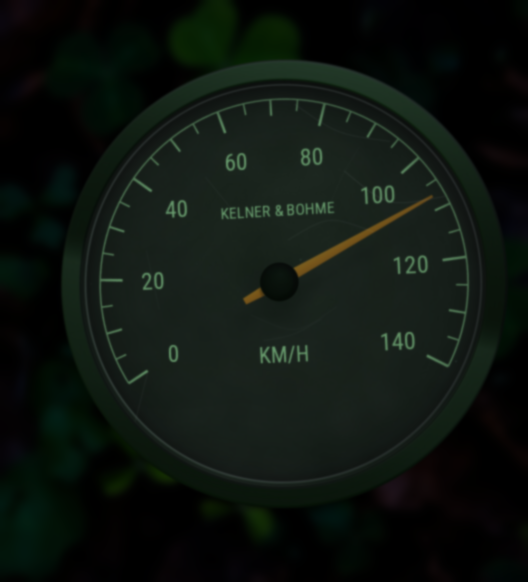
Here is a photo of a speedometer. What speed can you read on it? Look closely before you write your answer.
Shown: 107.5 km/h
